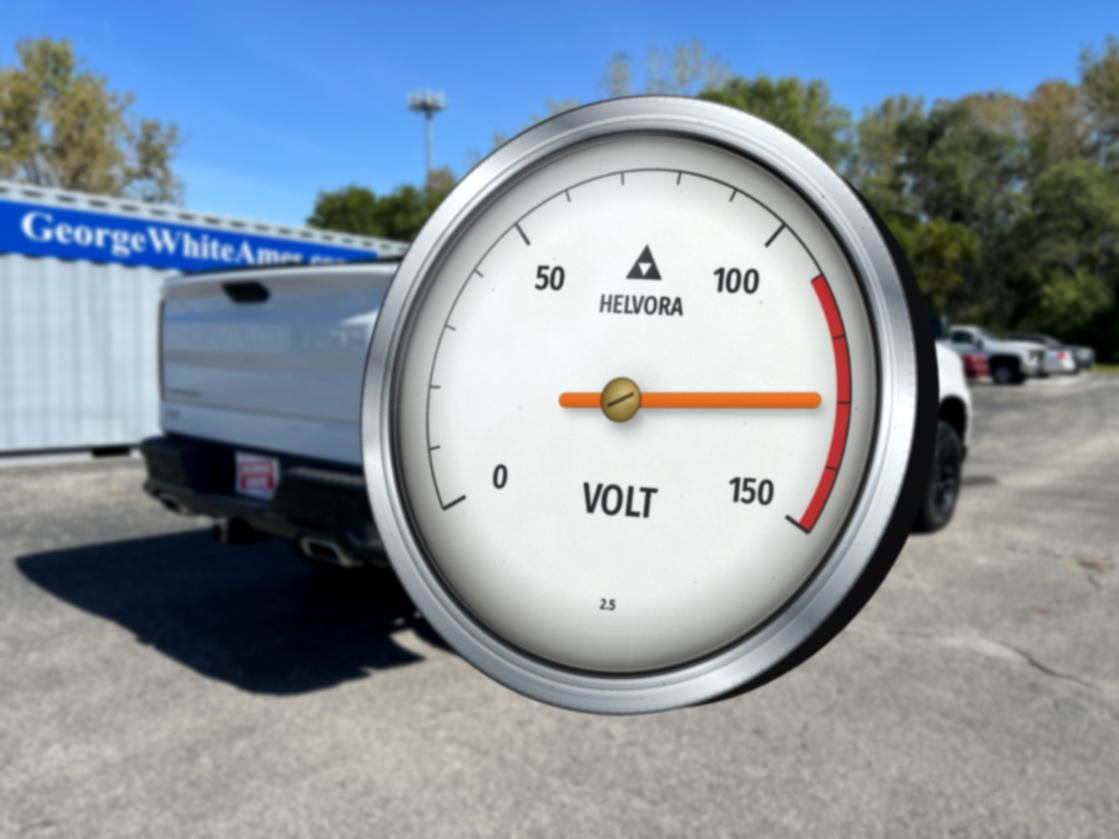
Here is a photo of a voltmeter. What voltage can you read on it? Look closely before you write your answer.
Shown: 130 V
